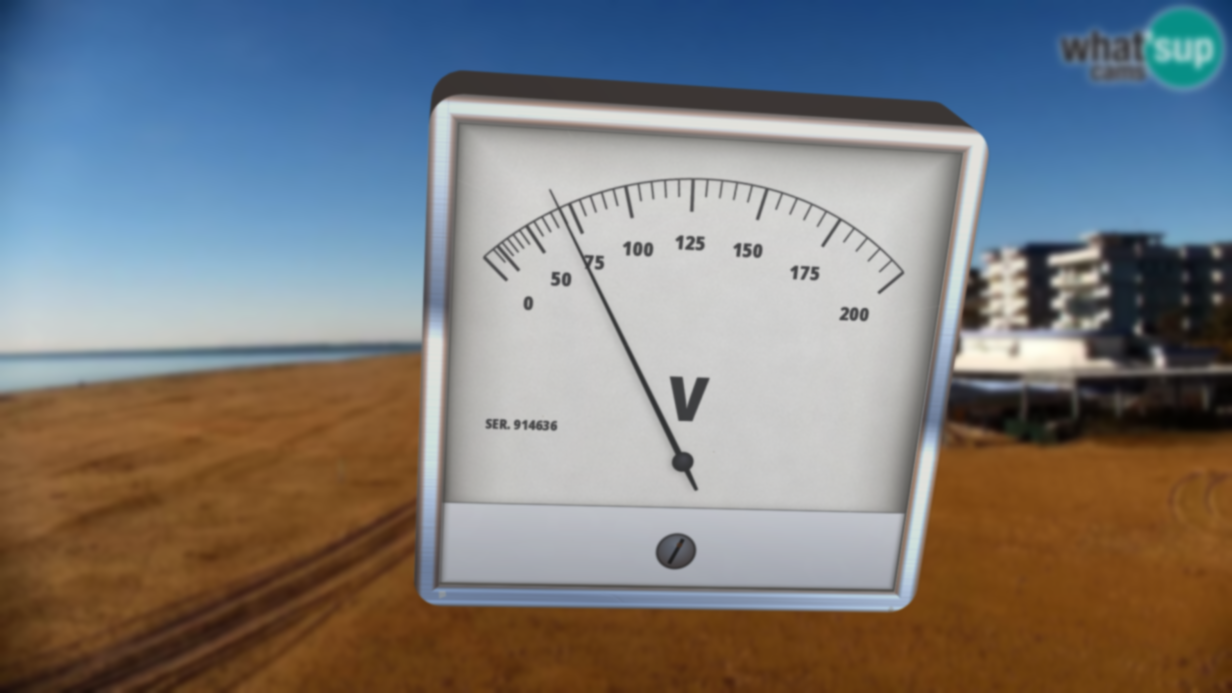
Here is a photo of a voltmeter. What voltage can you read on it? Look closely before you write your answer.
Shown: 70 V
